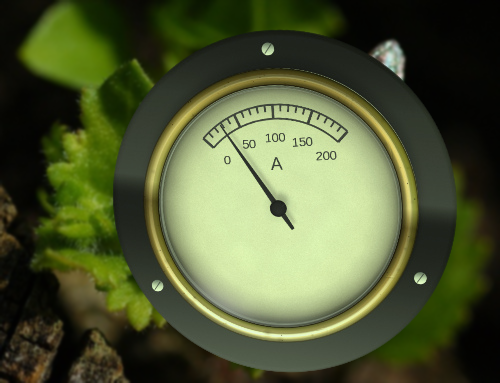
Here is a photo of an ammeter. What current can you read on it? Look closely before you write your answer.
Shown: 30 A
